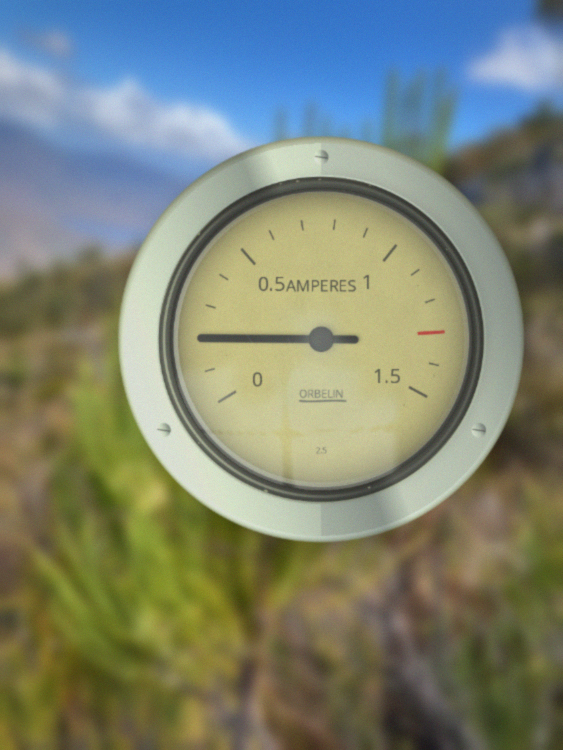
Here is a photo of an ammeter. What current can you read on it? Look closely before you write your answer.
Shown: 0.2 A
